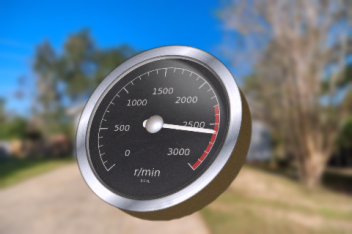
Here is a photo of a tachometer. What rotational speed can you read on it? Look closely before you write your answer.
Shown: 2600 rpm
